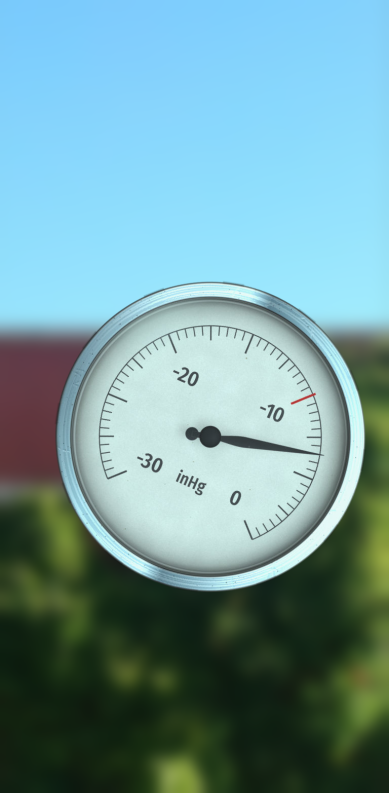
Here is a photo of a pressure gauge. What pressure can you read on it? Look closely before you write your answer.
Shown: -6.5 inHg
